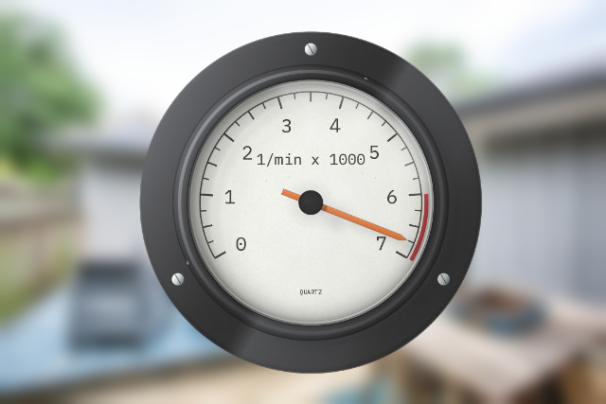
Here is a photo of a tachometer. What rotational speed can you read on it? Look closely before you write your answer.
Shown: 6750 rpm
